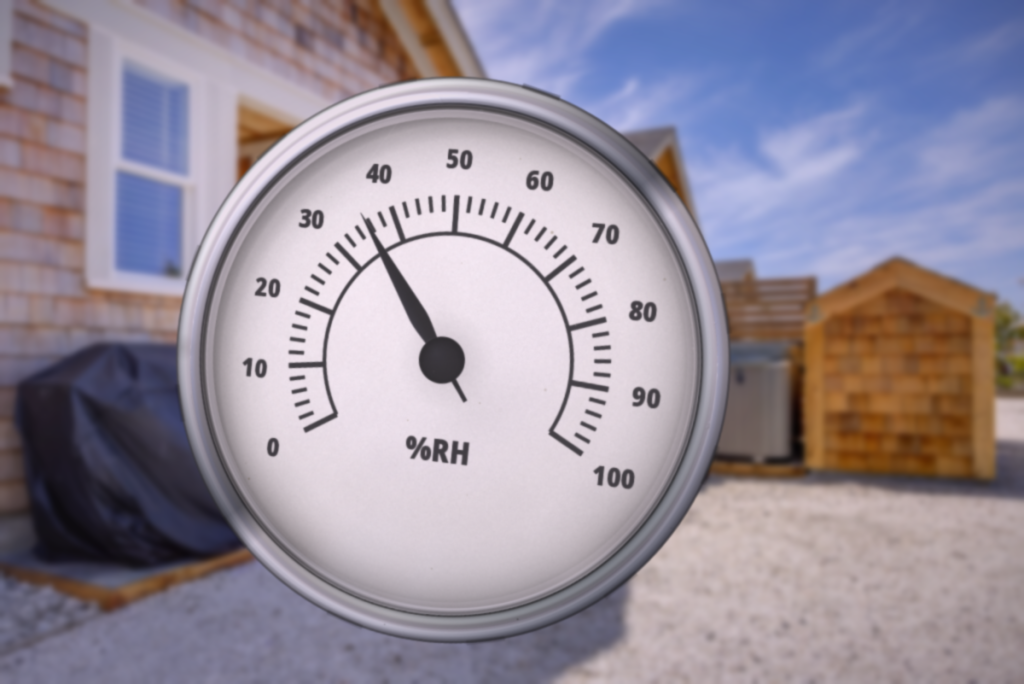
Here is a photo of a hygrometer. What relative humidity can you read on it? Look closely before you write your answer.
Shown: 36 %
